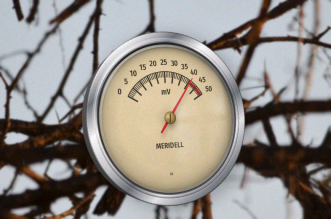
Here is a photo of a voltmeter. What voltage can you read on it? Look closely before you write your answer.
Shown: 40 mV
